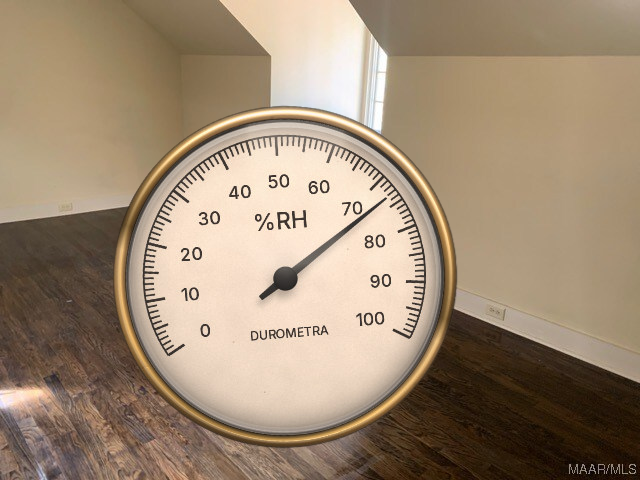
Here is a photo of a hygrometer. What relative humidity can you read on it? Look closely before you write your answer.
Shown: 73 %
